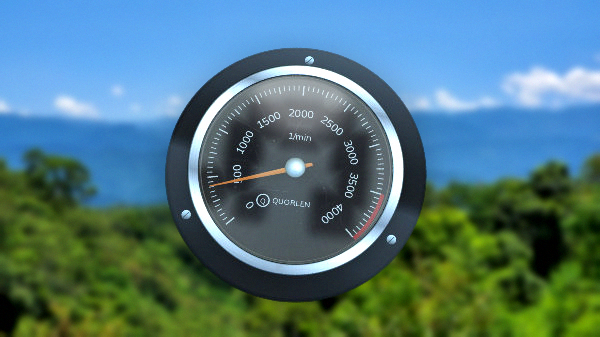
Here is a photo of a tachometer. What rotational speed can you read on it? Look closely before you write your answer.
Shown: 400 rpm
